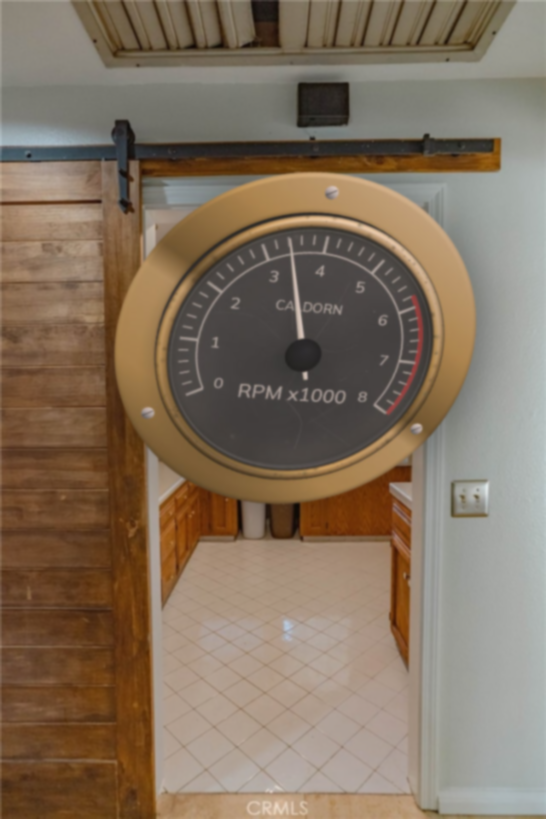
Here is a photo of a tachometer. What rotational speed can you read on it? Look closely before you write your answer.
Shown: 3400 rpm
